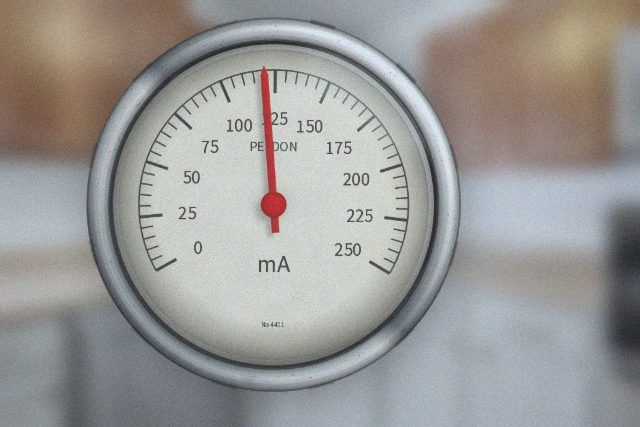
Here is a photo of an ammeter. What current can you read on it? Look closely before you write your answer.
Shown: 120 mA
